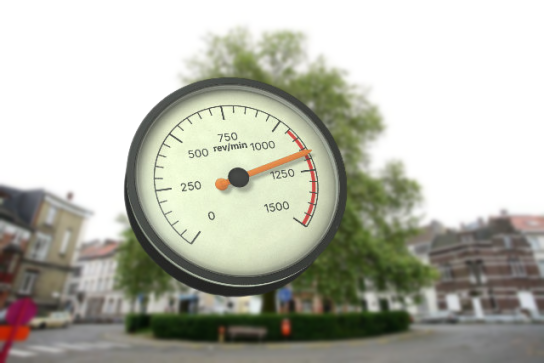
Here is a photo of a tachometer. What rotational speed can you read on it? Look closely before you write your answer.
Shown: 1175 rpm
